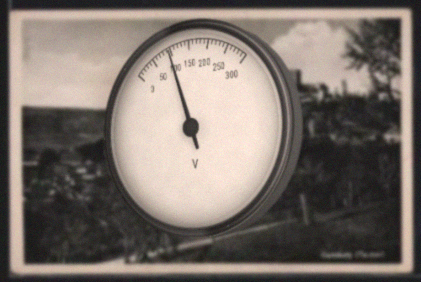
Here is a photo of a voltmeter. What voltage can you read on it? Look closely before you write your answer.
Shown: 100 V
